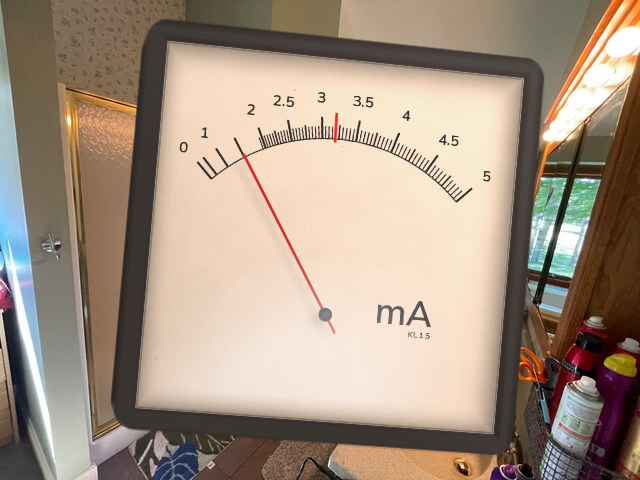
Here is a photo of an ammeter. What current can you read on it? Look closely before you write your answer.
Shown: 1.5 mA
